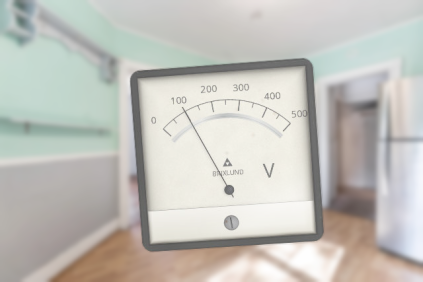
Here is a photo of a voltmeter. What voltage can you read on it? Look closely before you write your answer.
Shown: 100 V
